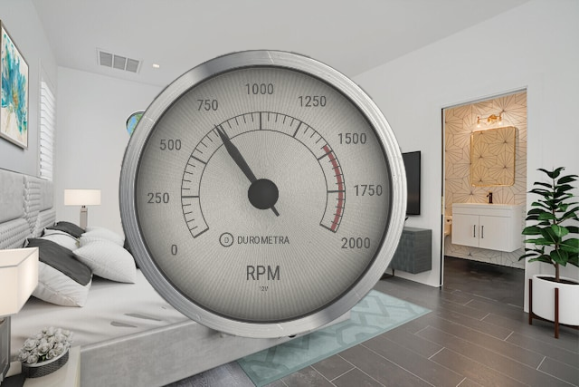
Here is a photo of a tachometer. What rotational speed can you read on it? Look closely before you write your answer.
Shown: 725 rpm
